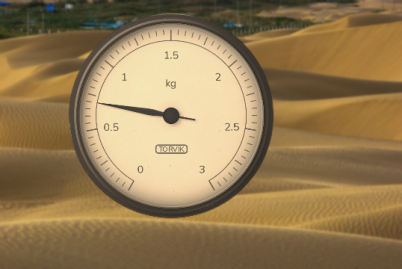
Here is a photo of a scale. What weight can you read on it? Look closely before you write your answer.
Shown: 0.7 kg
